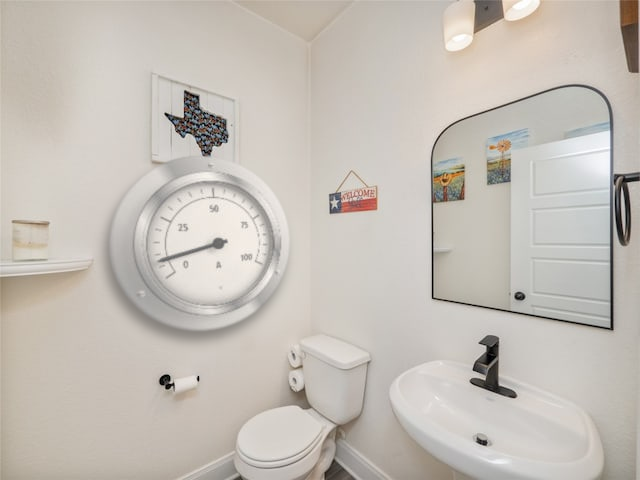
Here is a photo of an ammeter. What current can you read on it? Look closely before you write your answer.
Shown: 7.5 A
